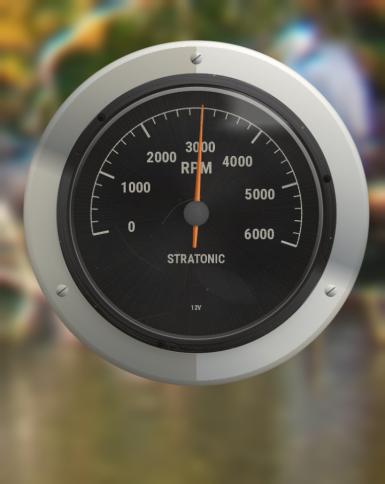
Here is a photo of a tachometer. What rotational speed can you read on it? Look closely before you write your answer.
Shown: 3000 rpm
